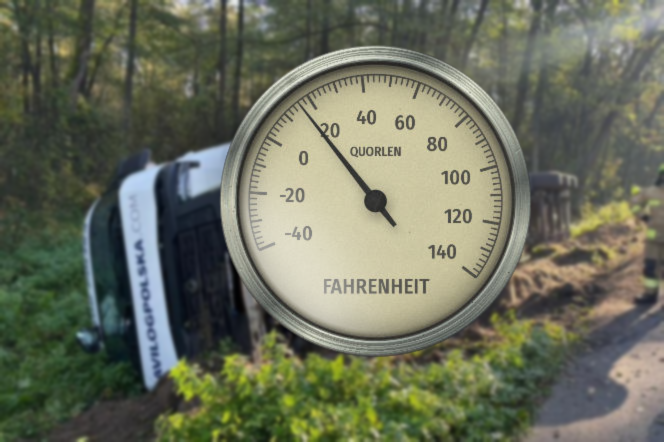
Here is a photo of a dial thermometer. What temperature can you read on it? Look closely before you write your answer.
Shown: 16 °F
